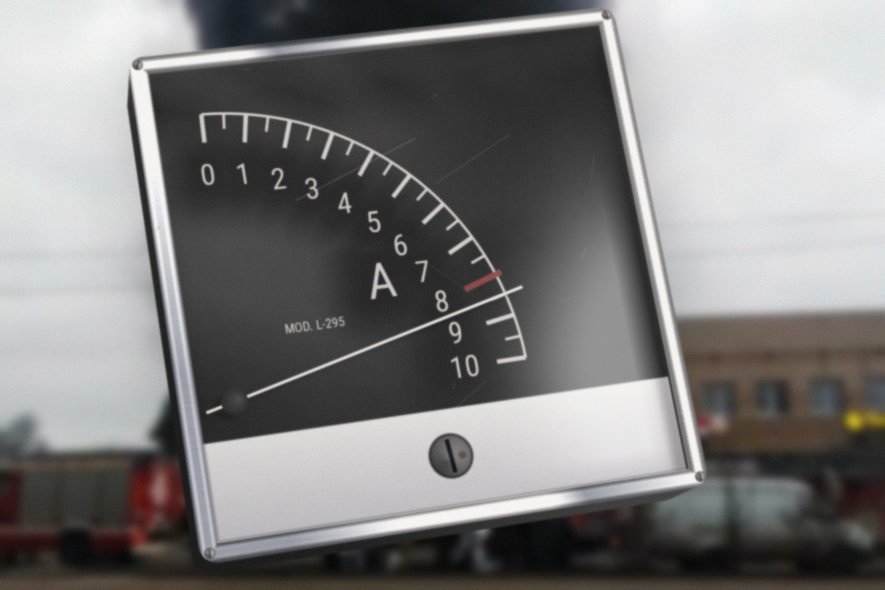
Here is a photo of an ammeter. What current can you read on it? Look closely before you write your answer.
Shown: 8.5 A
